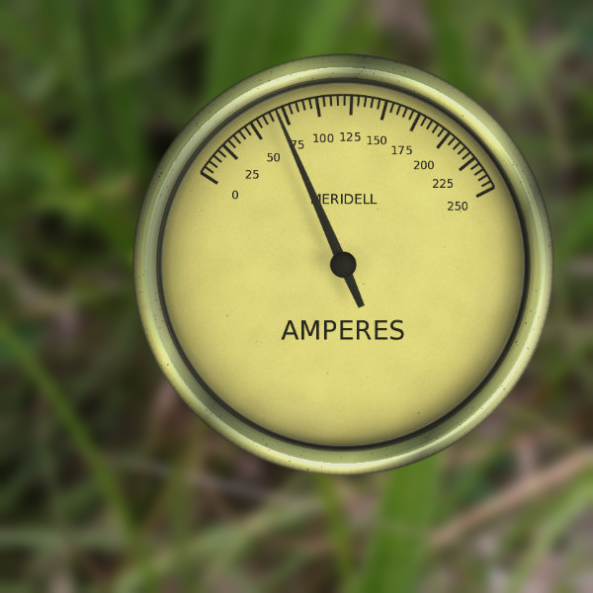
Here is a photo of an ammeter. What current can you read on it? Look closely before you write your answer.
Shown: 70 A
